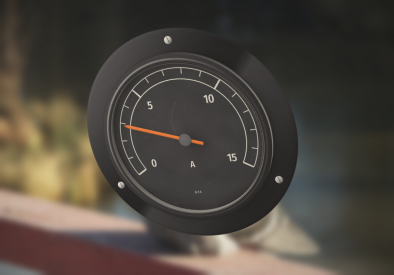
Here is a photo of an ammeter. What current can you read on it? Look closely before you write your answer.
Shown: 3 A
